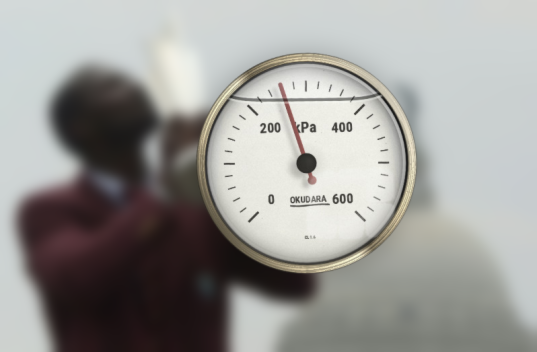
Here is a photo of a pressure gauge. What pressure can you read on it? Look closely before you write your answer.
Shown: 260 kPa
